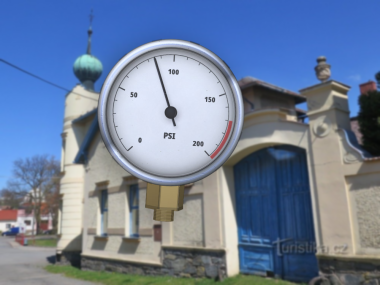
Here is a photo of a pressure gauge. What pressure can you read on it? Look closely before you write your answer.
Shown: 85 psi
